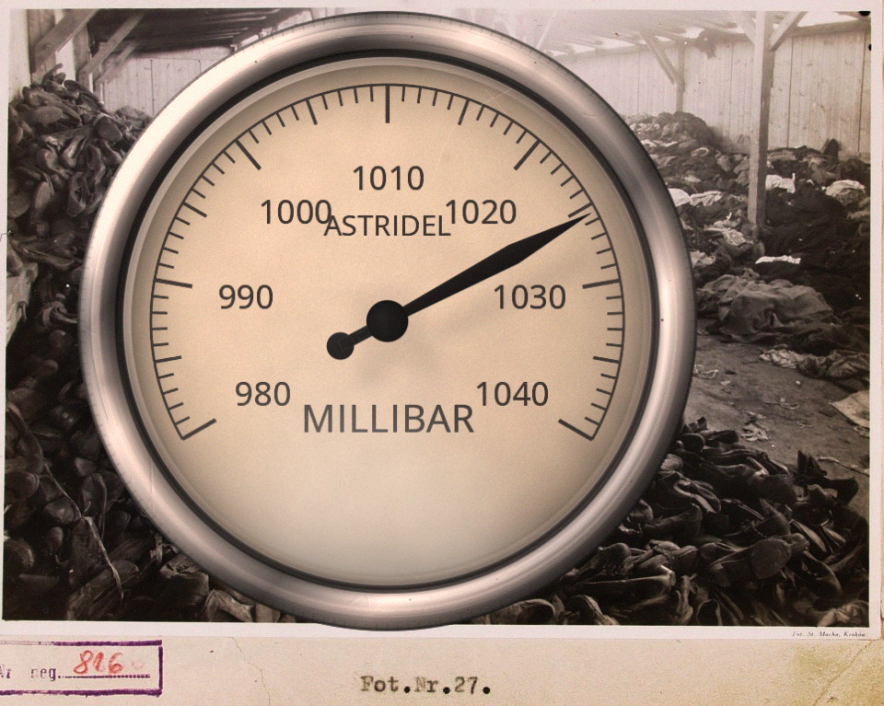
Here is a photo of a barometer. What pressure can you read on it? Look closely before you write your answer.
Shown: 1025.5 mbar
